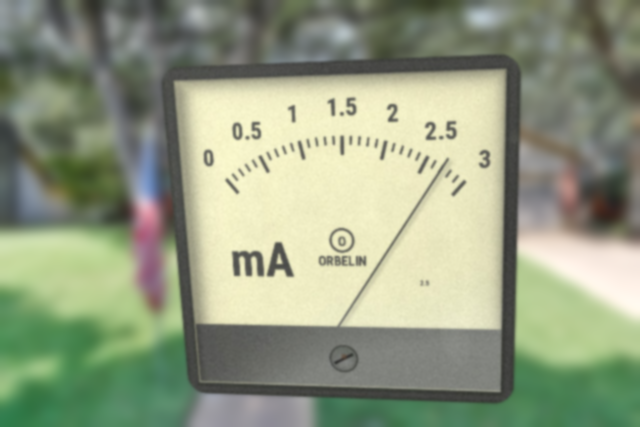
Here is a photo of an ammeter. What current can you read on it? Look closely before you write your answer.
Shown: 2.7 mA
